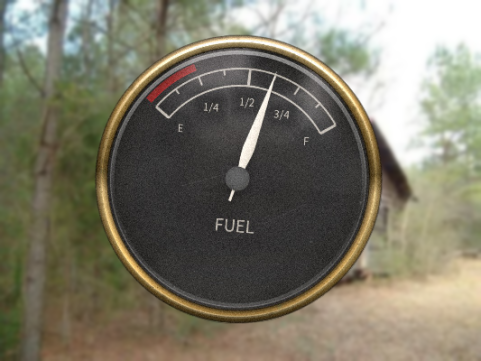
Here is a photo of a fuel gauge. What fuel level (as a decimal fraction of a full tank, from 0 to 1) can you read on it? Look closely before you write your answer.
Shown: 0.625
